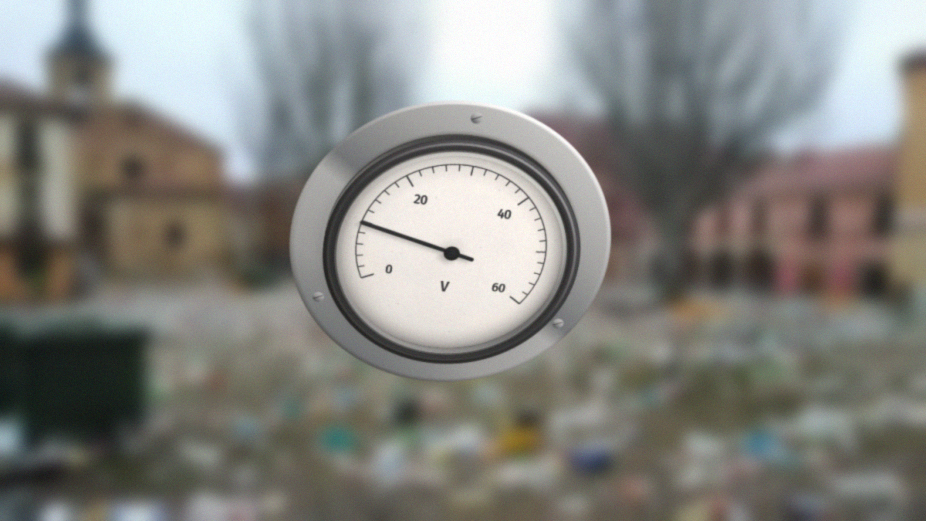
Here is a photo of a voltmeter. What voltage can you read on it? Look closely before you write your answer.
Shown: 10 V
